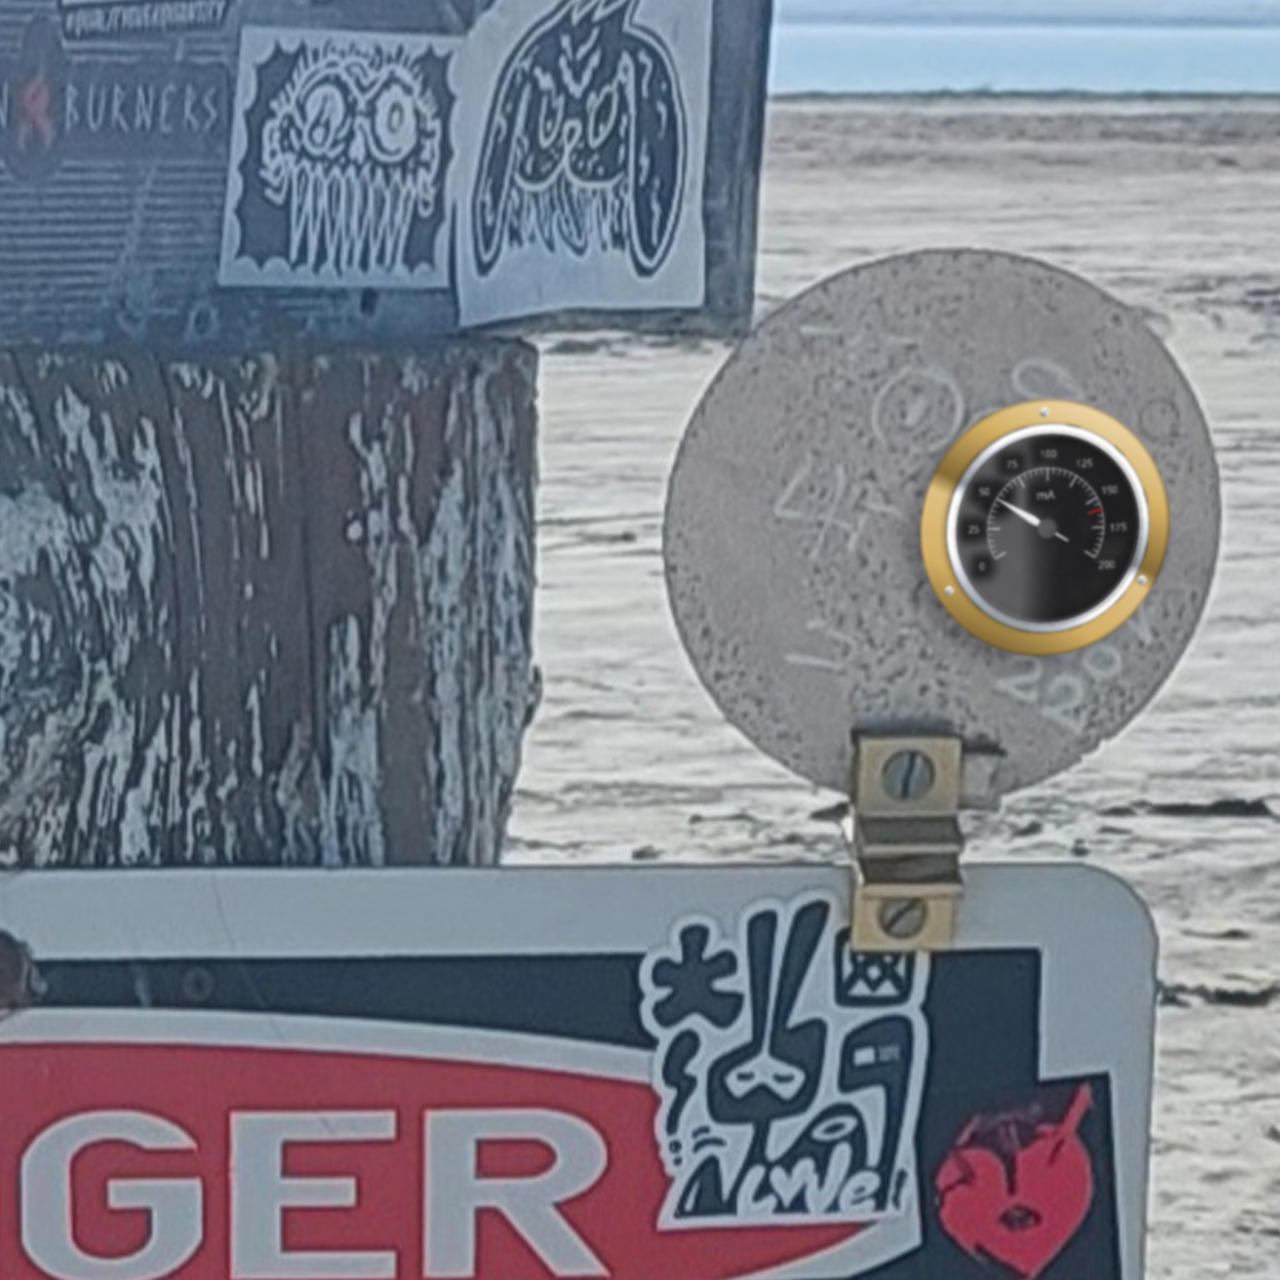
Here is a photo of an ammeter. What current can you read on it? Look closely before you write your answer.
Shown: 50 mA
